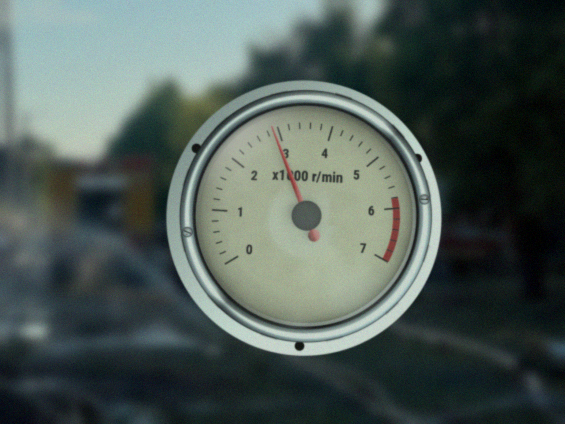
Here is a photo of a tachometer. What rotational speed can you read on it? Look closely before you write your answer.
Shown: 2900 rpm
